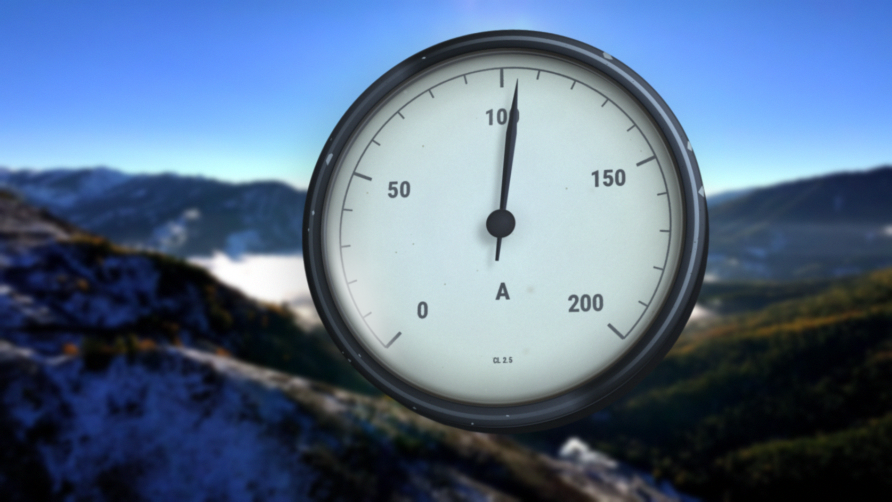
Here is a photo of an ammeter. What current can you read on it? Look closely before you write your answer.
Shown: 105 A
